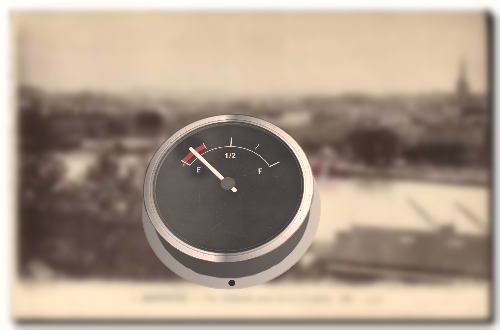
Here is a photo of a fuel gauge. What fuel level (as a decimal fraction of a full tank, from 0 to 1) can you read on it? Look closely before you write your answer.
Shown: 0.125
